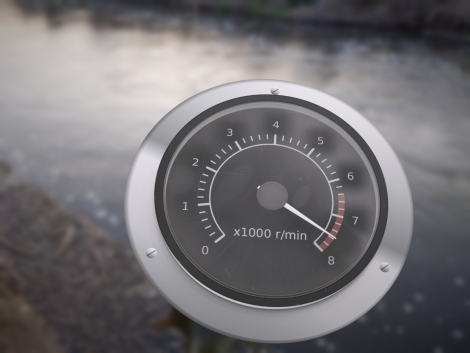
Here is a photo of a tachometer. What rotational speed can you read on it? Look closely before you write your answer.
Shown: 7600 rpm
